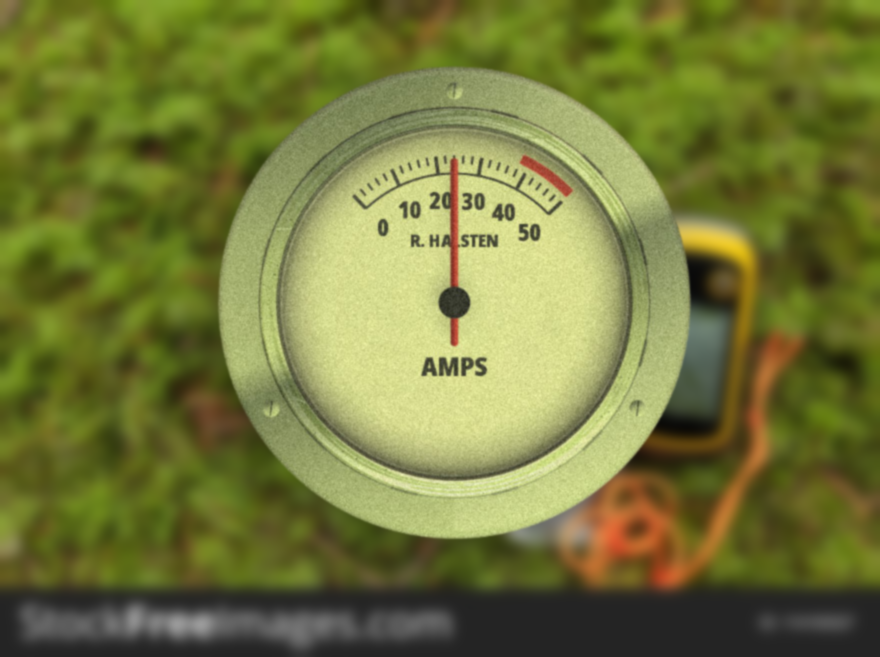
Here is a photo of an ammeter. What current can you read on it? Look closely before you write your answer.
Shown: 24 A
